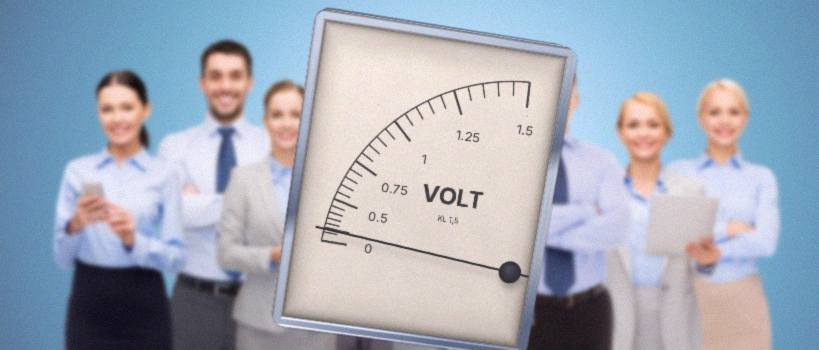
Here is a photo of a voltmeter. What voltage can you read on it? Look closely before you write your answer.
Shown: 0.25 V
